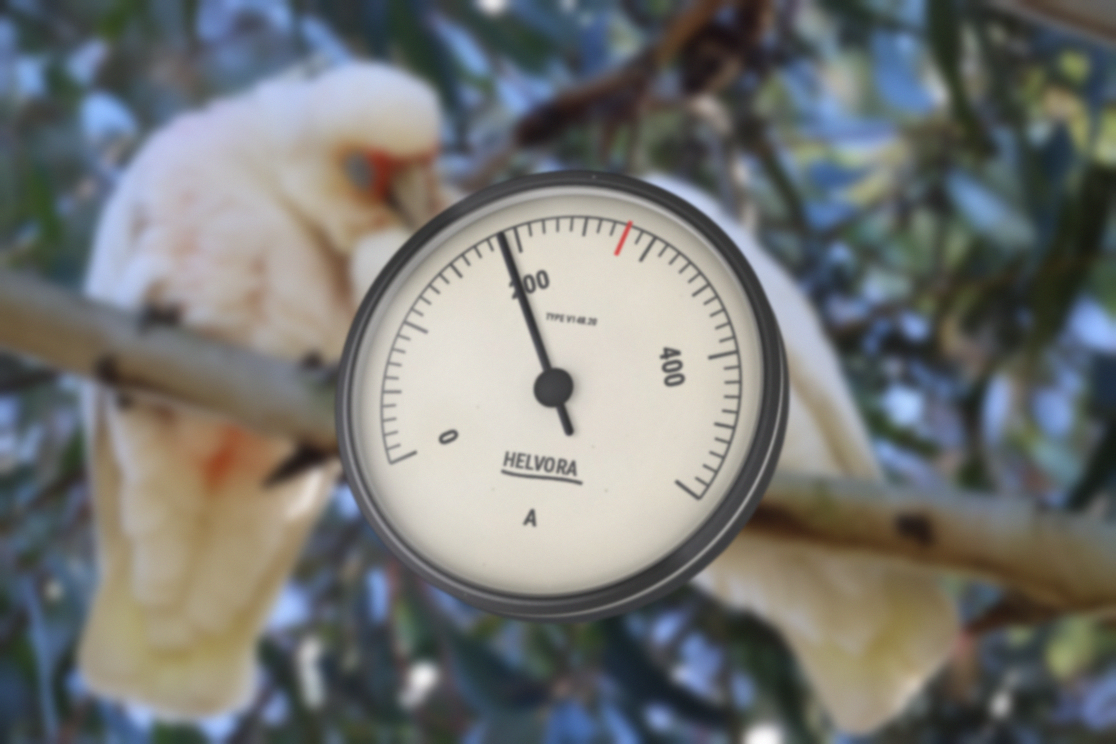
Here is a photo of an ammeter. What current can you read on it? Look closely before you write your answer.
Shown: 190 A
